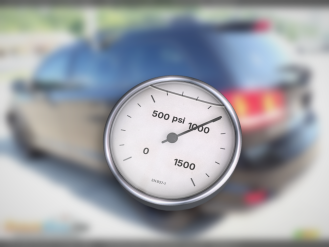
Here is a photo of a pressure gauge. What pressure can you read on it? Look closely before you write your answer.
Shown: 1000 psi
